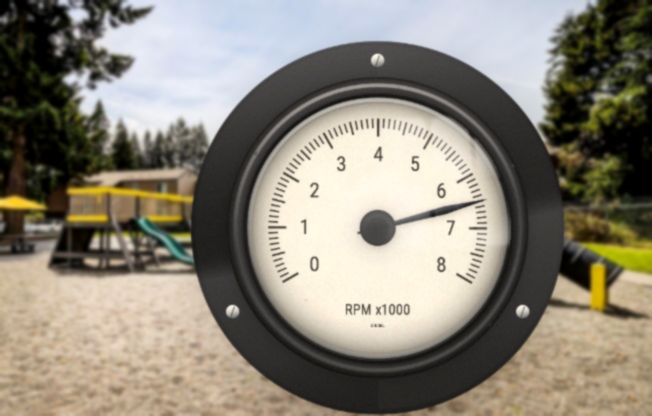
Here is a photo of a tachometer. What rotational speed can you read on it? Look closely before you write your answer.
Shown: 6500 rpm
